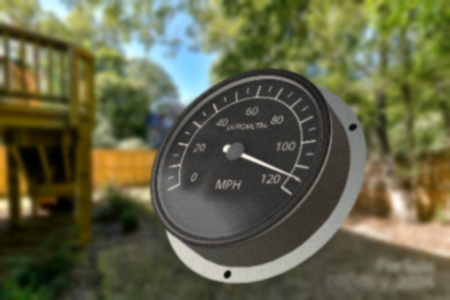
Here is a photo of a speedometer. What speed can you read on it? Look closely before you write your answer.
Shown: 115 mph
